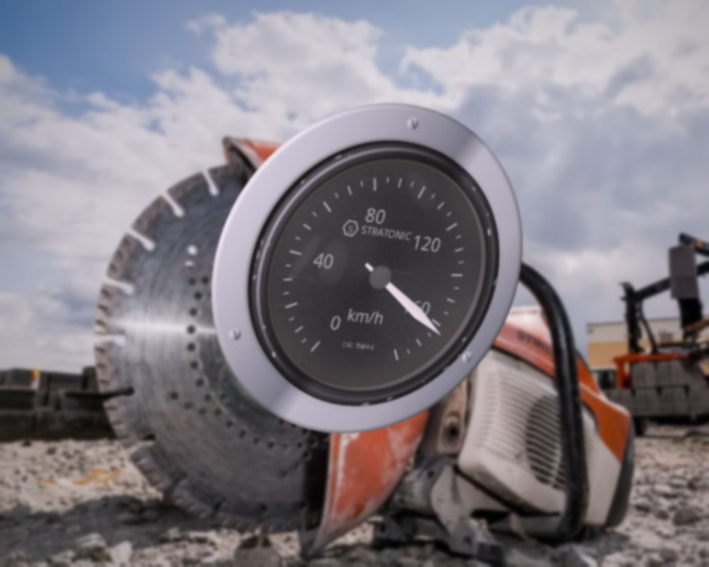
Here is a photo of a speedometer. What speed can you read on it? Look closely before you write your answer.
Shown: 162.5 km/h
